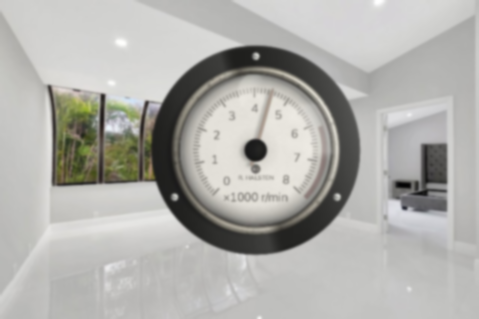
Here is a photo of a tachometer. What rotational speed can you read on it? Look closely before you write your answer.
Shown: 4500 rpm
